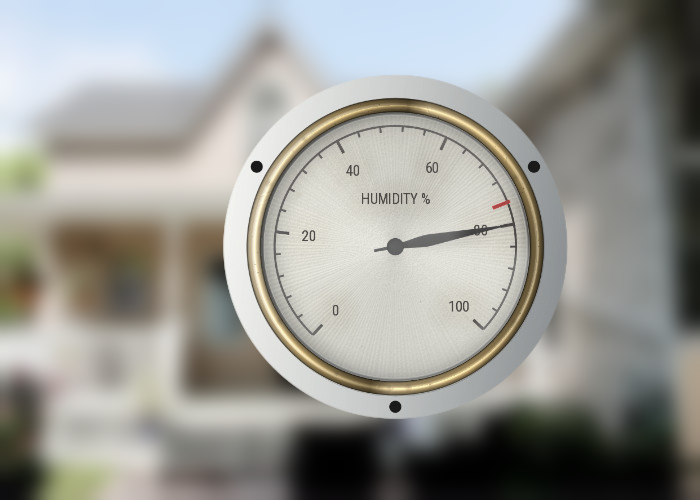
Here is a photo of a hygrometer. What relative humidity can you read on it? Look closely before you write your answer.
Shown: 80 %
